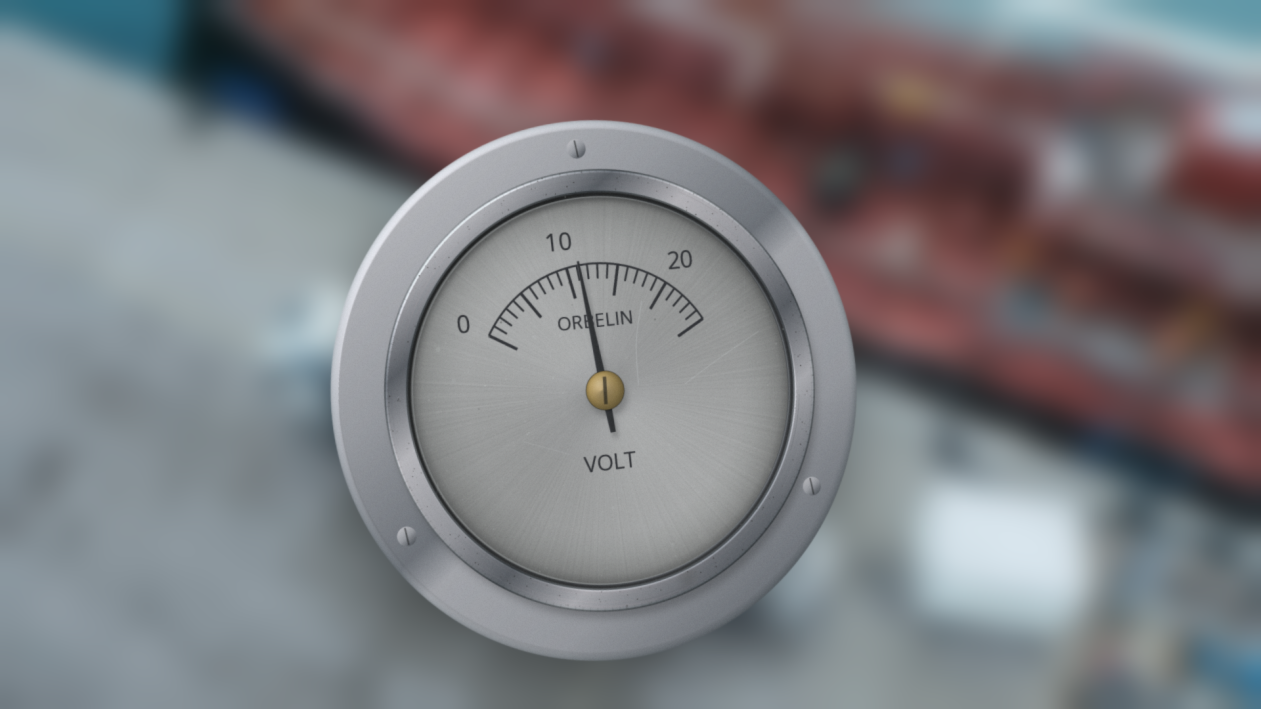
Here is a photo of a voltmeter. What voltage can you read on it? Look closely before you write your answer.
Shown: 11 V
